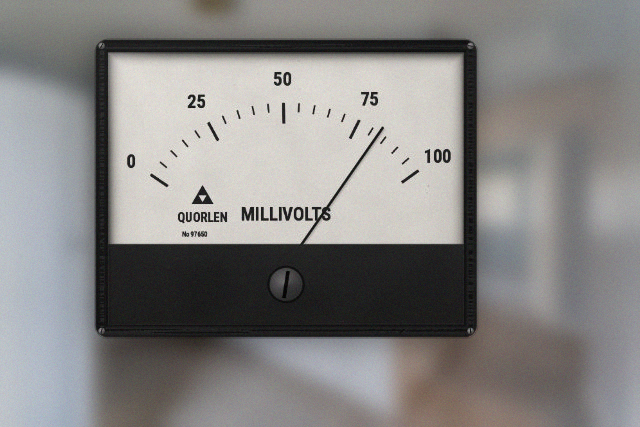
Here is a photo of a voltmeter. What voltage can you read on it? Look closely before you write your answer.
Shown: 82.5 mV
